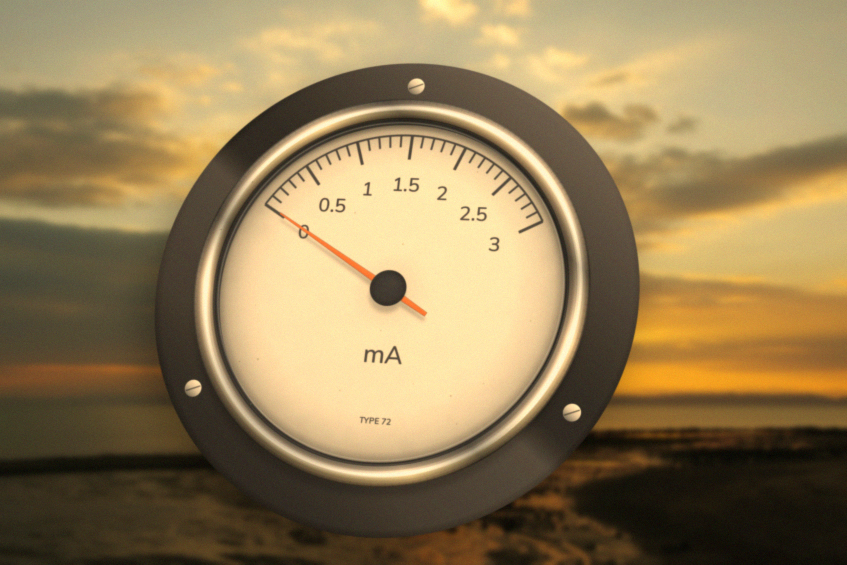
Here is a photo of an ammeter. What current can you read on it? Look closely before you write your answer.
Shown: 0 mA
